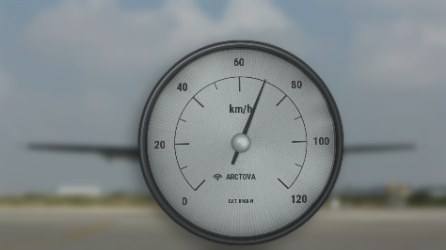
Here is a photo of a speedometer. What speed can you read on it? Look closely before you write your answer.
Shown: 70 km/h
